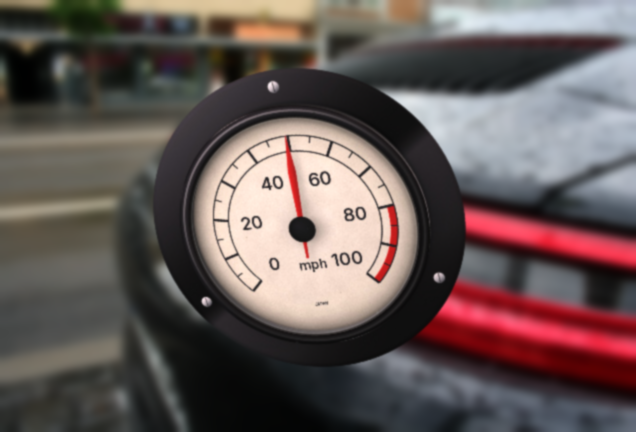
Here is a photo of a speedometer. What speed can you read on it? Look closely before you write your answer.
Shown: 50 mph
